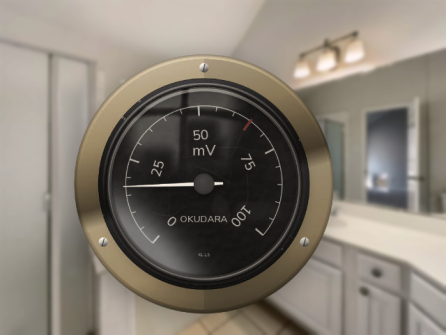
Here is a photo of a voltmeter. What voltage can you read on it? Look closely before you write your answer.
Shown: 17.5 mV
